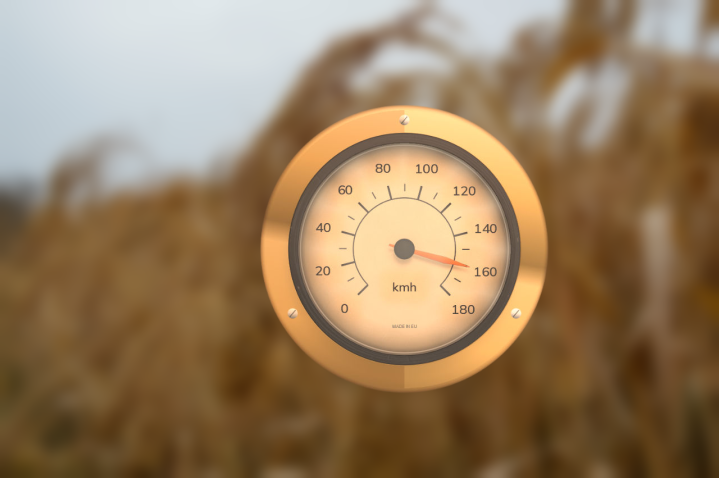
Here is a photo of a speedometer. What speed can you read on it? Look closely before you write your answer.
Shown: 160 km/h
